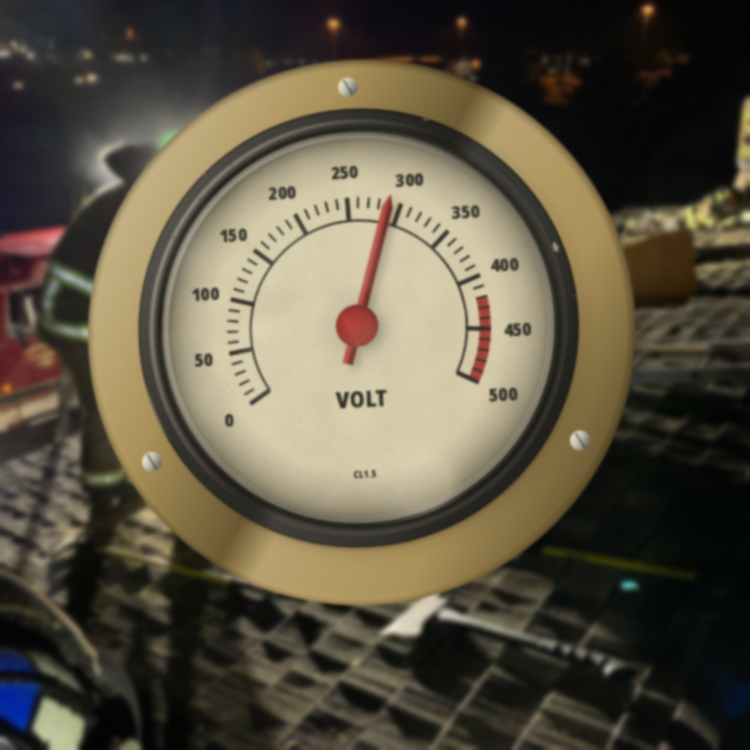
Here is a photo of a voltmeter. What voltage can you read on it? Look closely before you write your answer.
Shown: 290 V
